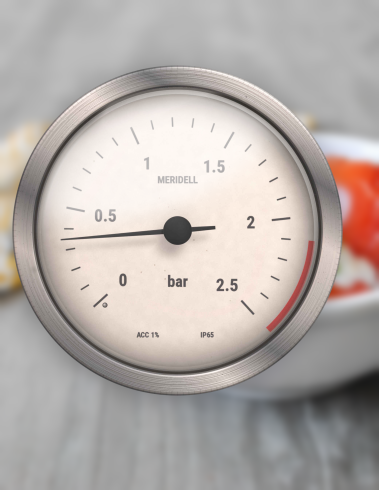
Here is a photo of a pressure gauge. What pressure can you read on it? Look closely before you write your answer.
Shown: 0.35 bar
